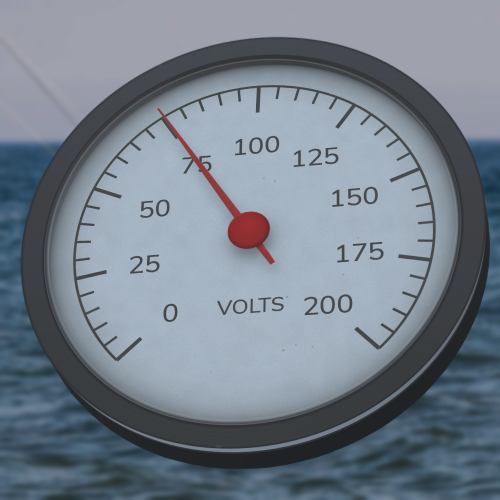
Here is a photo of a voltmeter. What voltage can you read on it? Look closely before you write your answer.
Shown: 75 V
